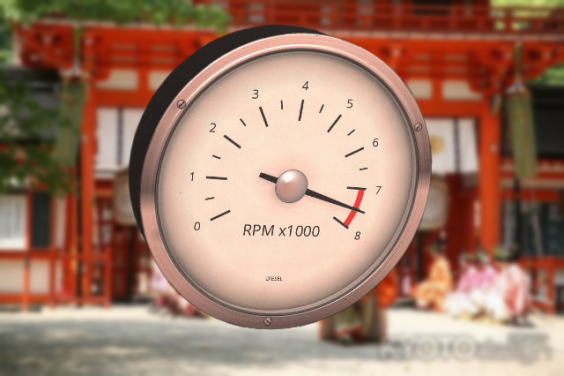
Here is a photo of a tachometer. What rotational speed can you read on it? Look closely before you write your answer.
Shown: 7500 rpm
